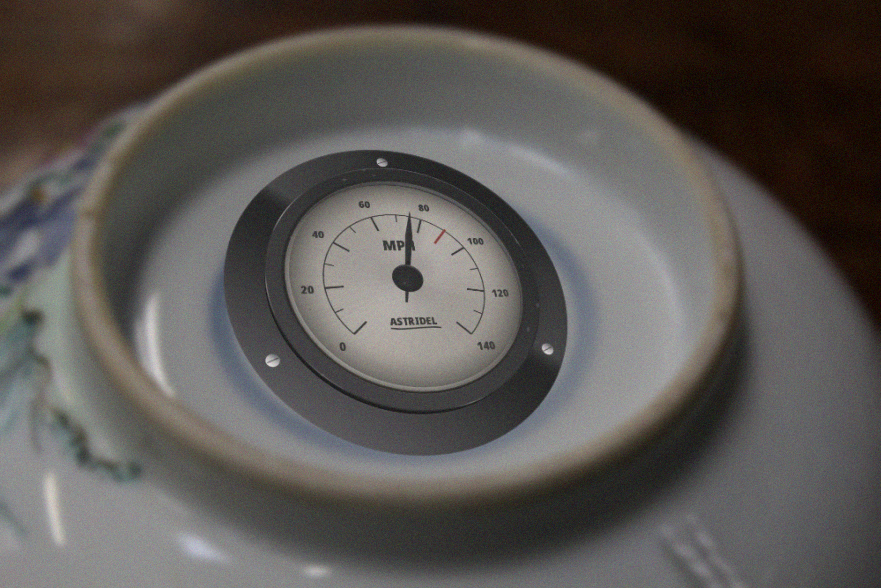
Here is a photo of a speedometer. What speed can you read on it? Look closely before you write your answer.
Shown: 75 mph
